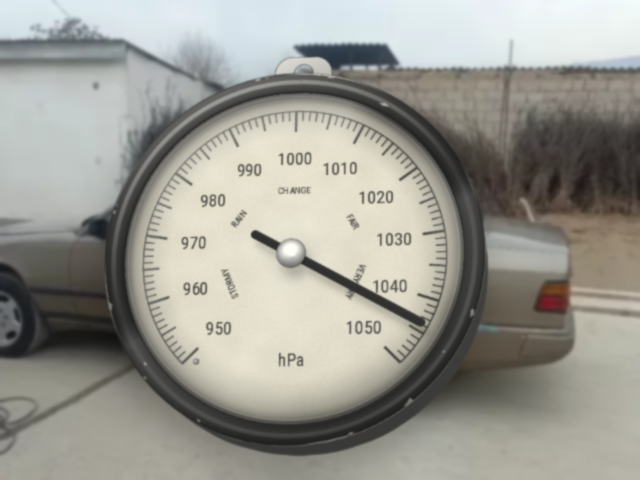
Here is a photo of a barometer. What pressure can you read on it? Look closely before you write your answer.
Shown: 1044 hPa
